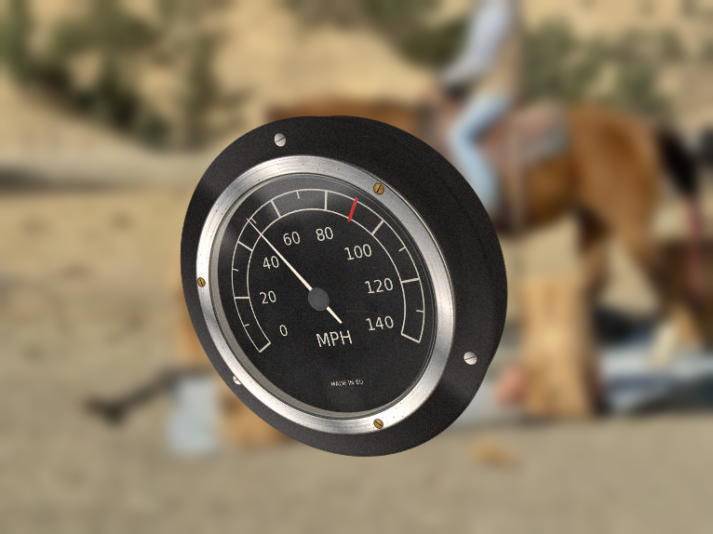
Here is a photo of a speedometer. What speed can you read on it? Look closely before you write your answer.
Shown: 50 mph
